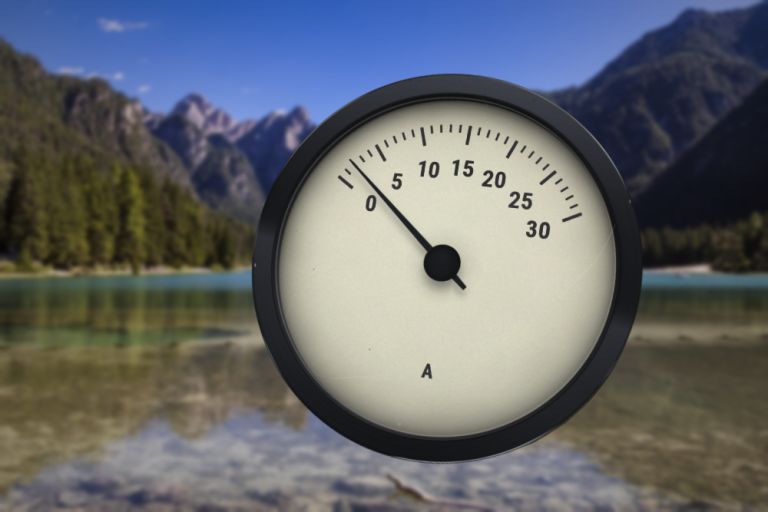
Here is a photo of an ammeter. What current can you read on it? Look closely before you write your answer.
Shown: 2 A
